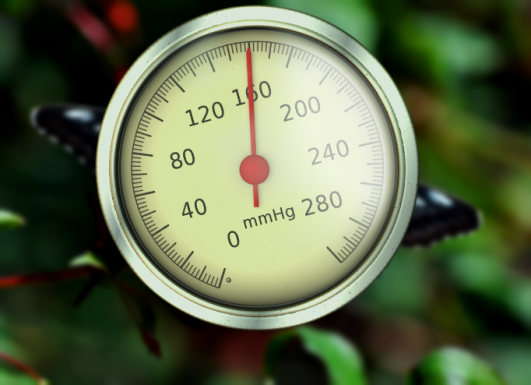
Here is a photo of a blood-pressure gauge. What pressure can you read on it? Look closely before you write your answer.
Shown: 160 mmHg
